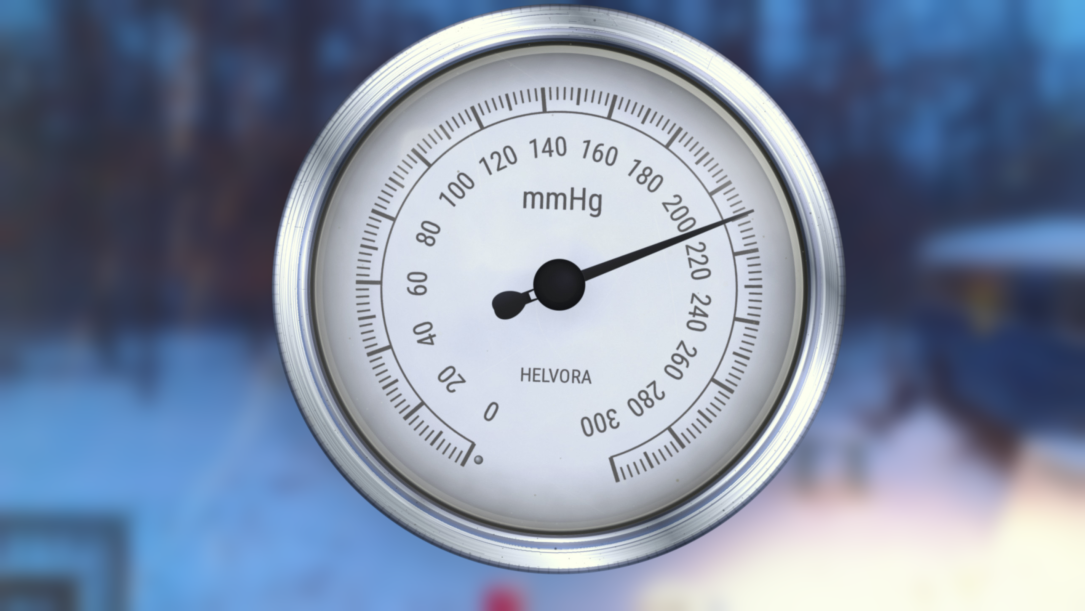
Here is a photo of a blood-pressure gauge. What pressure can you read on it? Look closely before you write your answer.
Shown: 210 mmHg
